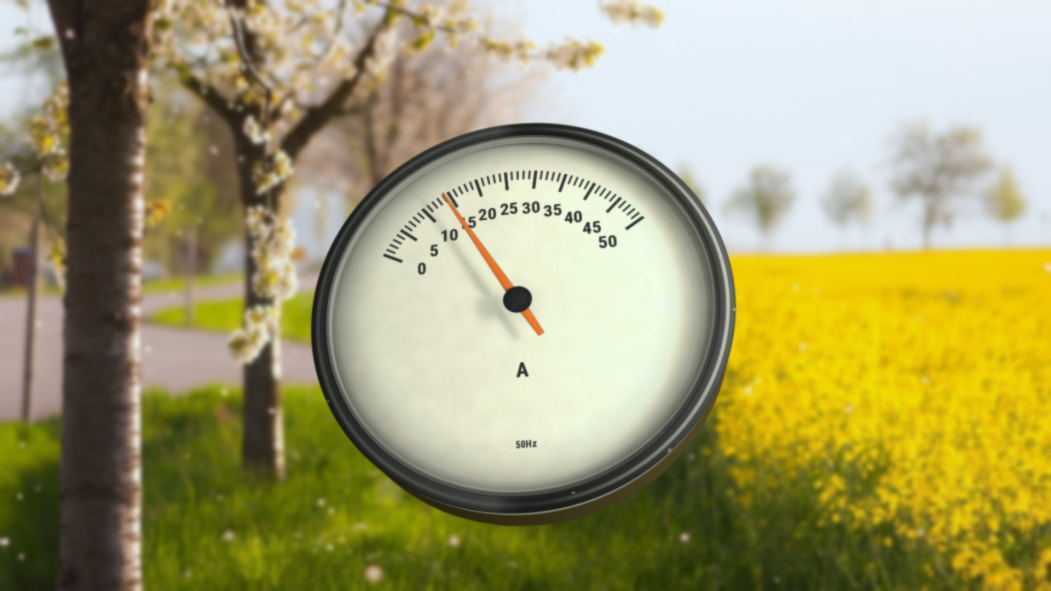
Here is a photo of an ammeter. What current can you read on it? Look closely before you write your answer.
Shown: 14 A
